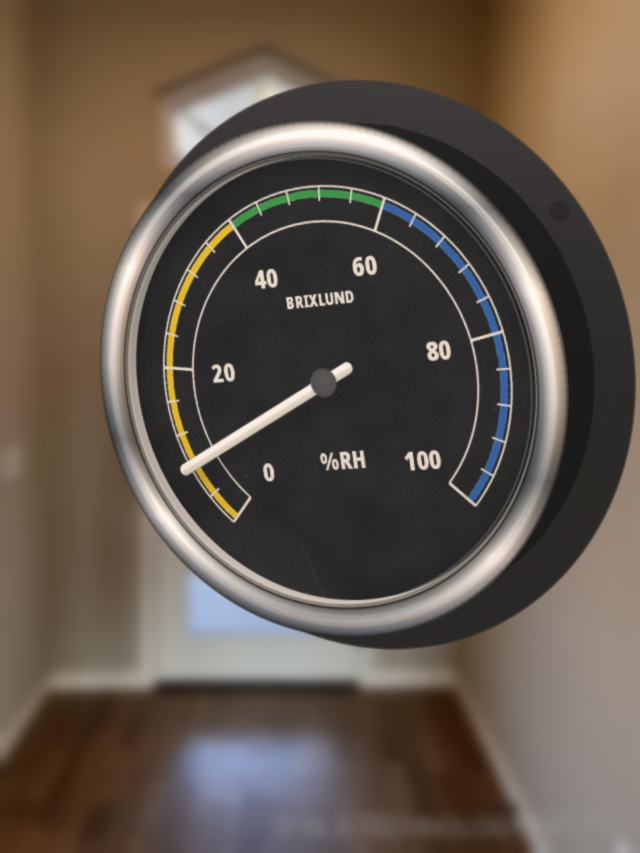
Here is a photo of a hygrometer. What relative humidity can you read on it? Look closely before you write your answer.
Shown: 8 %
